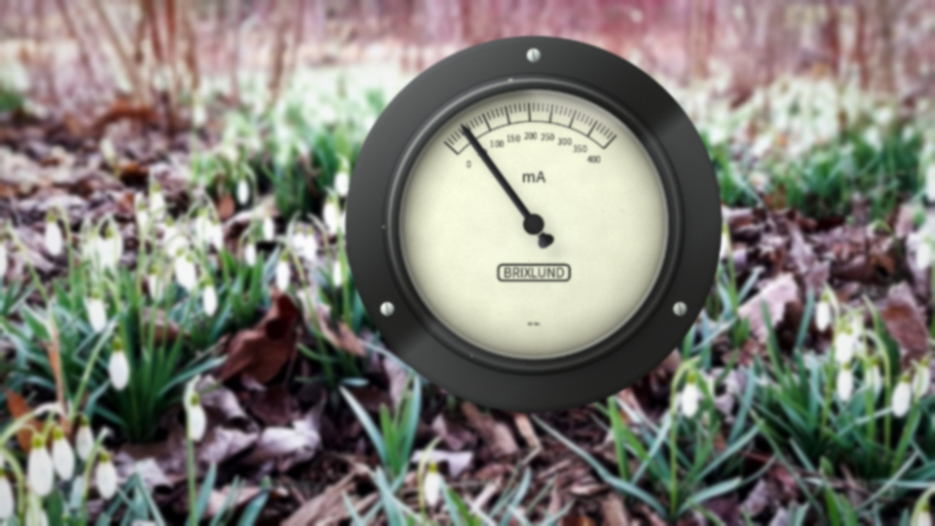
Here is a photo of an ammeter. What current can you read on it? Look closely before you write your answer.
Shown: 50 mA
